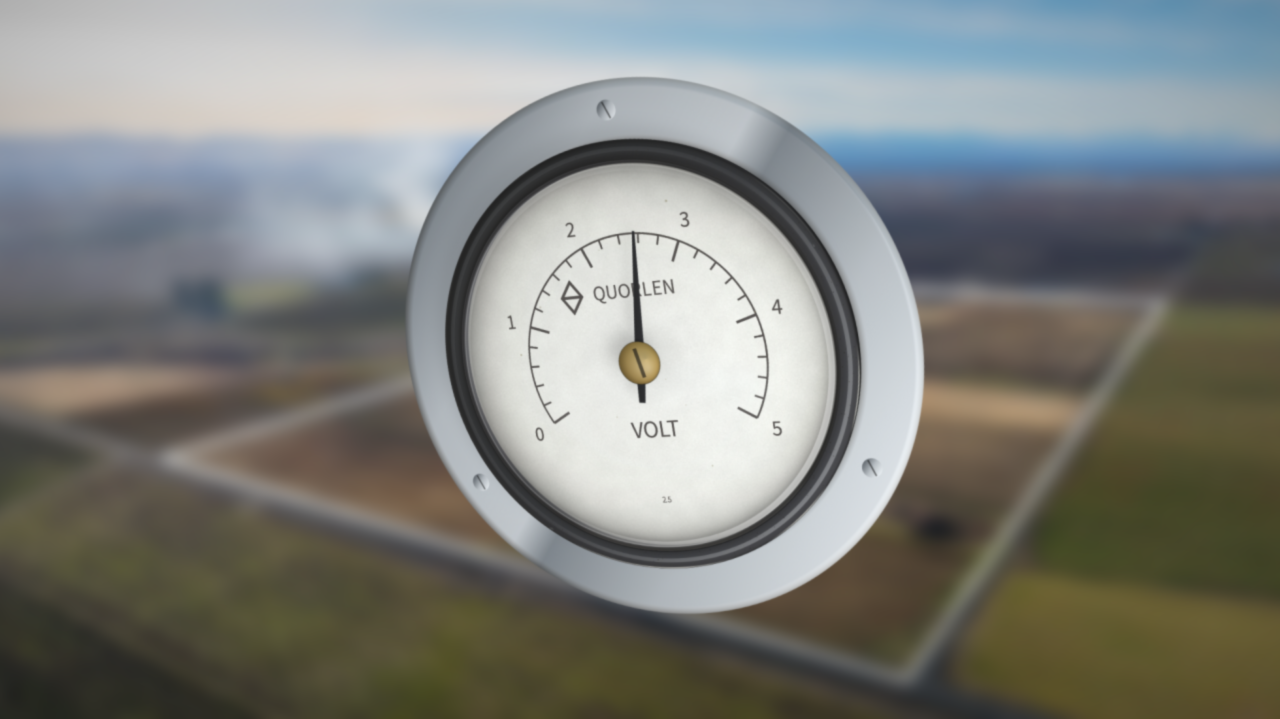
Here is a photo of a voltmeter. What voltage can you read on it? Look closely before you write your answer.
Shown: 2.6 V
